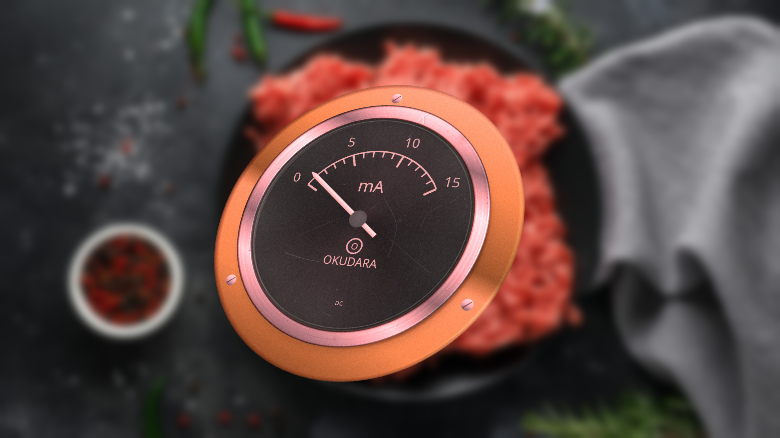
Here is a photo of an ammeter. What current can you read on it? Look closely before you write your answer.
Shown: 1 mA
